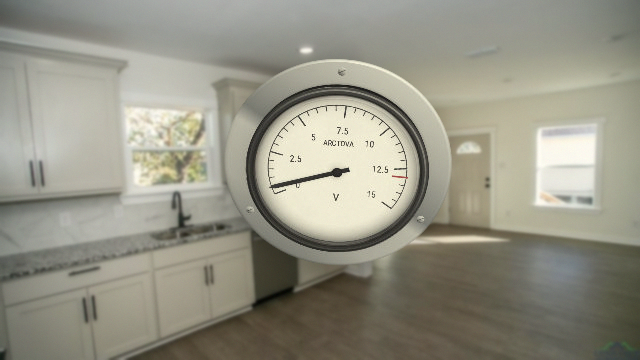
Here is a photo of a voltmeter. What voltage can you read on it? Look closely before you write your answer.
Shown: 0.5 V
